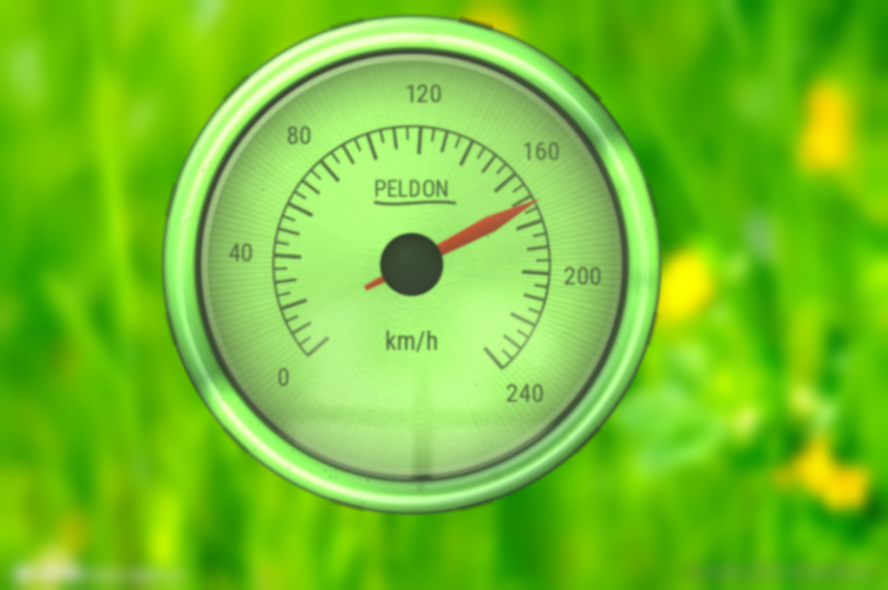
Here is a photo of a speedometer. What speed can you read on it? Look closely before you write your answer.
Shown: 172.5 km/h
